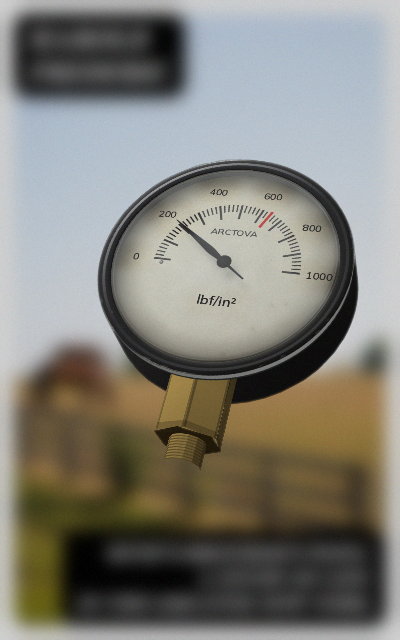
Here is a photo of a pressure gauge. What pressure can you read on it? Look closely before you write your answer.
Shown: 200 psi
